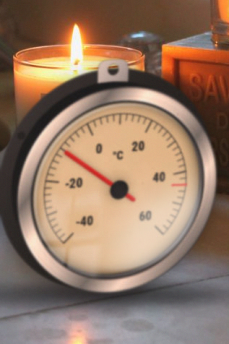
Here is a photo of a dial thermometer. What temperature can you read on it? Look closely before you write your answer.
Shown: -10 °C
